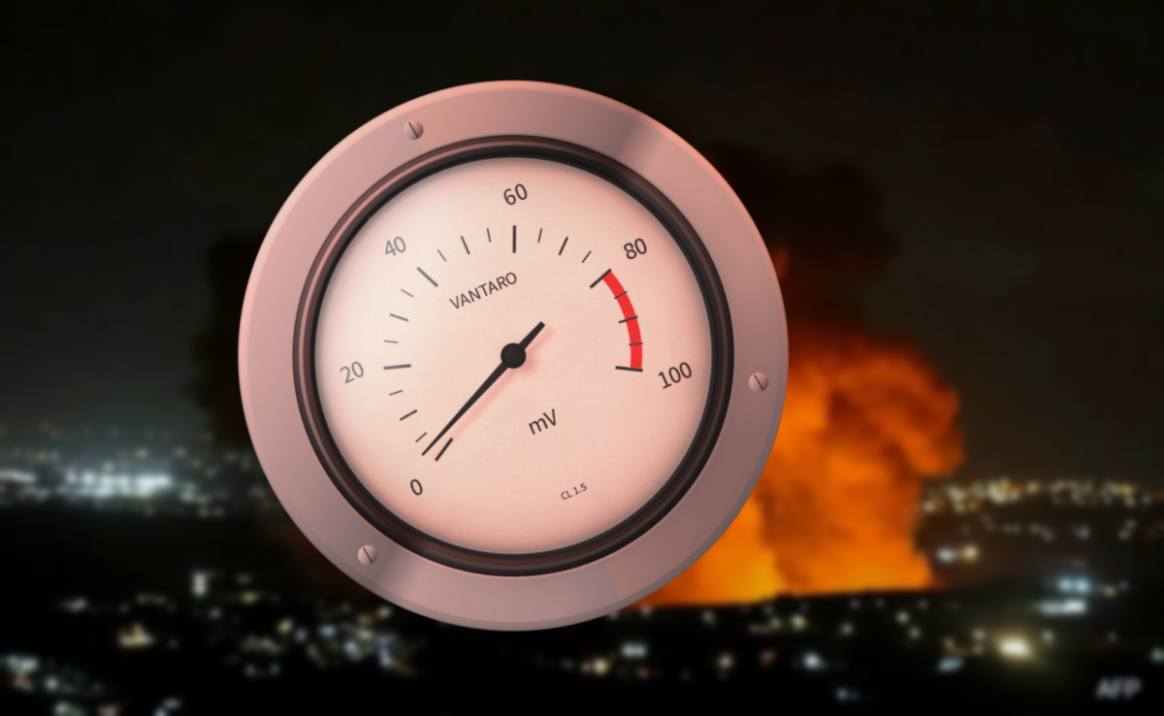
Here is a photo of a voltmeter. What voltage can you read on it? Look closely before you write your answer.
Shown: 2.5 mV
